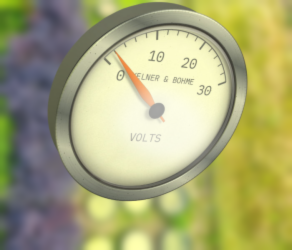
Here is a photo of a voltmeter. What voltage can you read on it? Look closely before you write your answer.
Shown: 2 V
